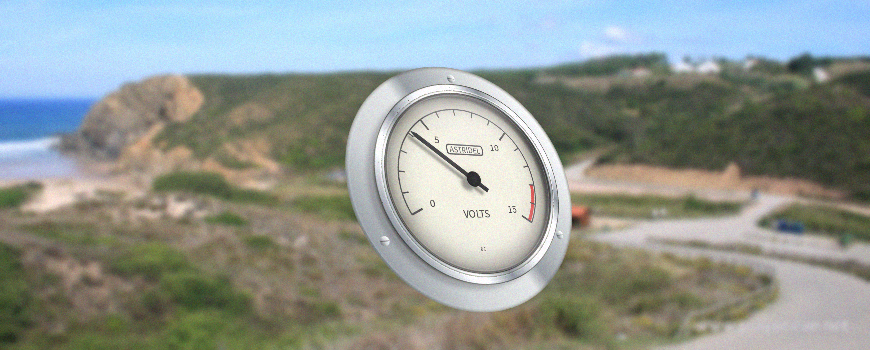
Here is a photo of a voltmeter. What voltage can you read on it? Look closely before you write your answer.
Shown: 4 V
